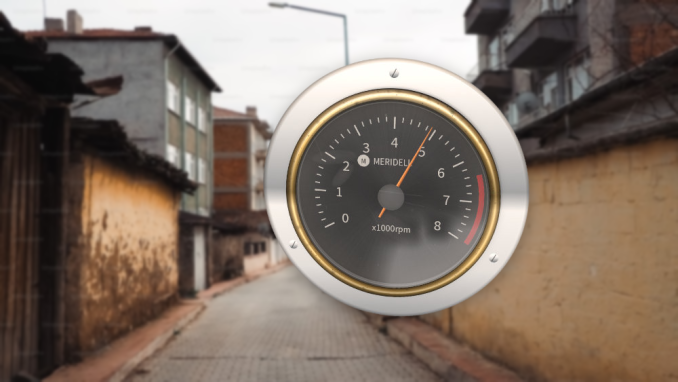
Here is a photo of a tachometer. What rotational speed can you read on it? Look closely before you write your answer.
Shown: 4900 rpm
